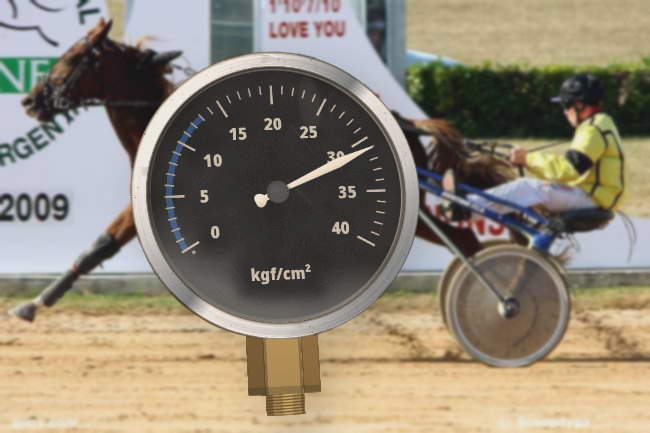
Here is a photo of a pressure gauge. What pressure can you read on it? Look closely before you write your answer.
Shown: 31 kg/cm²
